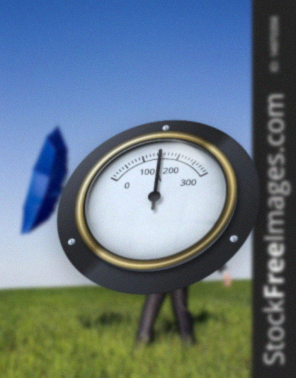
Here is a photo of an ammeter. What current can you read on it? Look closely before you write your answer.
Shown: 150 A
